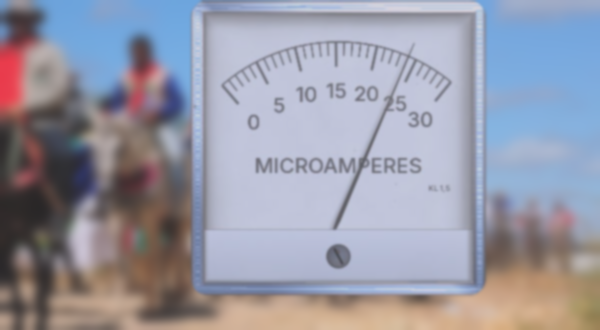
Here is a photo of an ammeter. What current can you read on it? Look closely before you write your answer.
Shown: 24 µA
